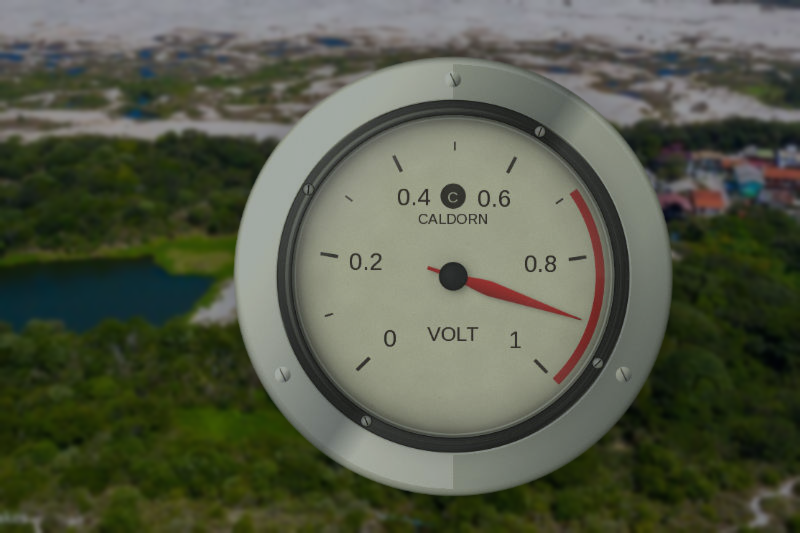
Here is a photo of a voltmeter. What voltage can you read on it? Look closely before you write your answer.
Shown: 0.9 V
